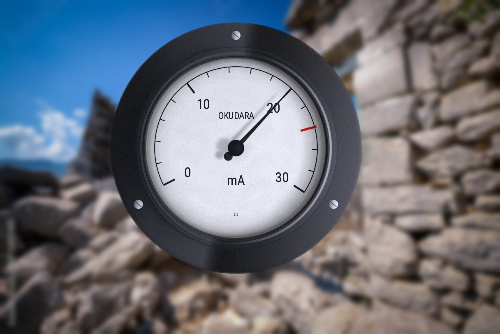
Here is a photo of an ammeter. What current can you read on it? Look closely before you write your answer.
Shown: 20 mA
